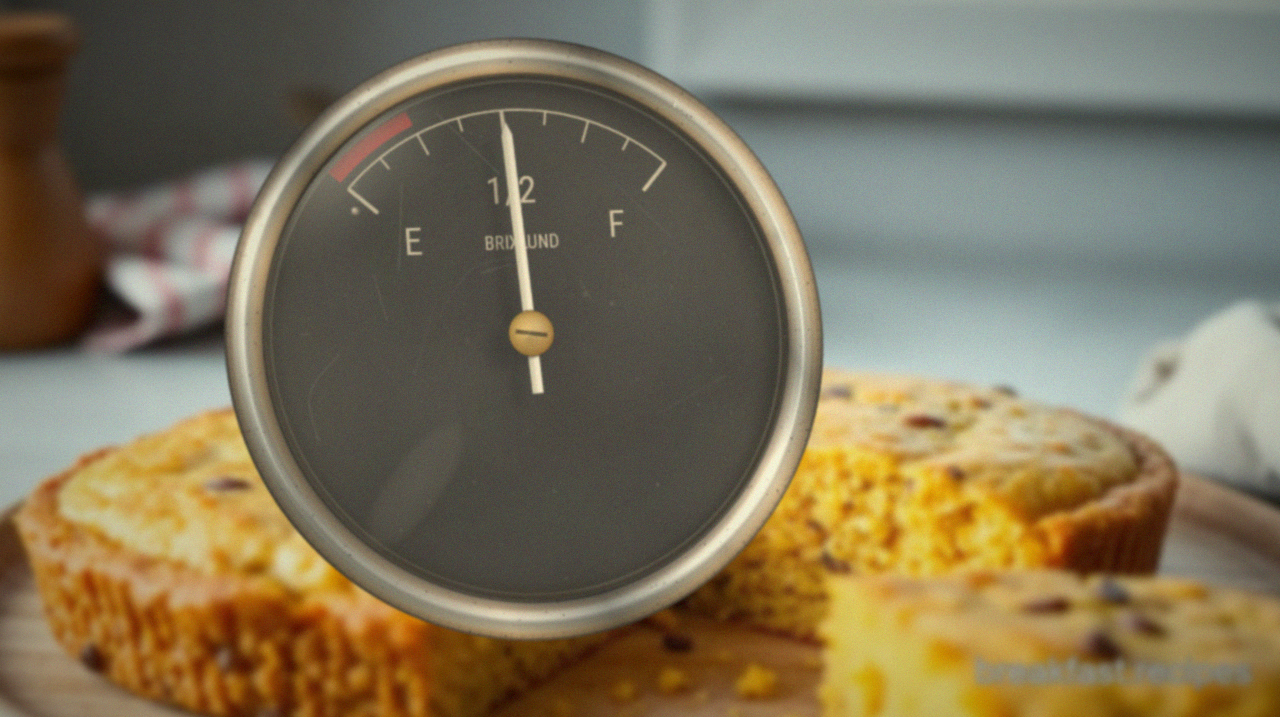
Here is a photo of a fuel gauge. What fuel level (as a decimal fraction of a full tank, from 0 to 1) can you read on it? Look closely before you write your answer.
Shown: 0.5
